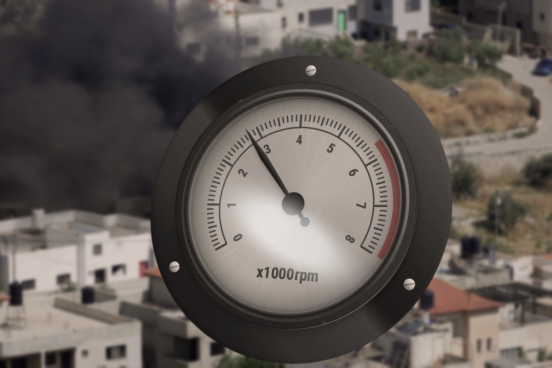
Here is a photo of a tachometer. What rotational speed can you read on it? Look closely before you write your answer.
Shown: 2800 rpm
